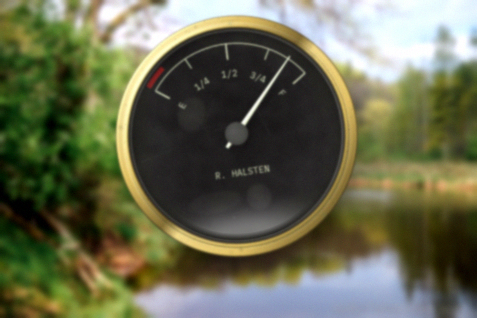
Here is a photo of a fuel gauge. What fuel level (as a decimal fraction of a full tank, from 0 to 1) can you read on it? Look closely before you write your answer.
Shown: 0.875
